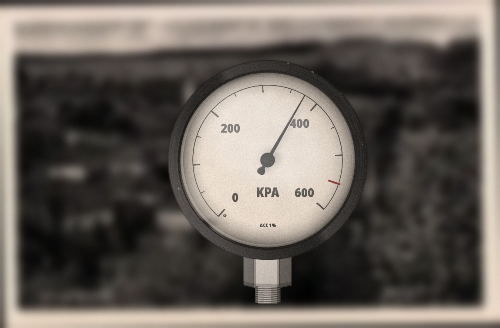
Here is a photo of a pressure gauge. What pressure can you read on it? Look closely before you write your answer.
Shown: 375 kPa
